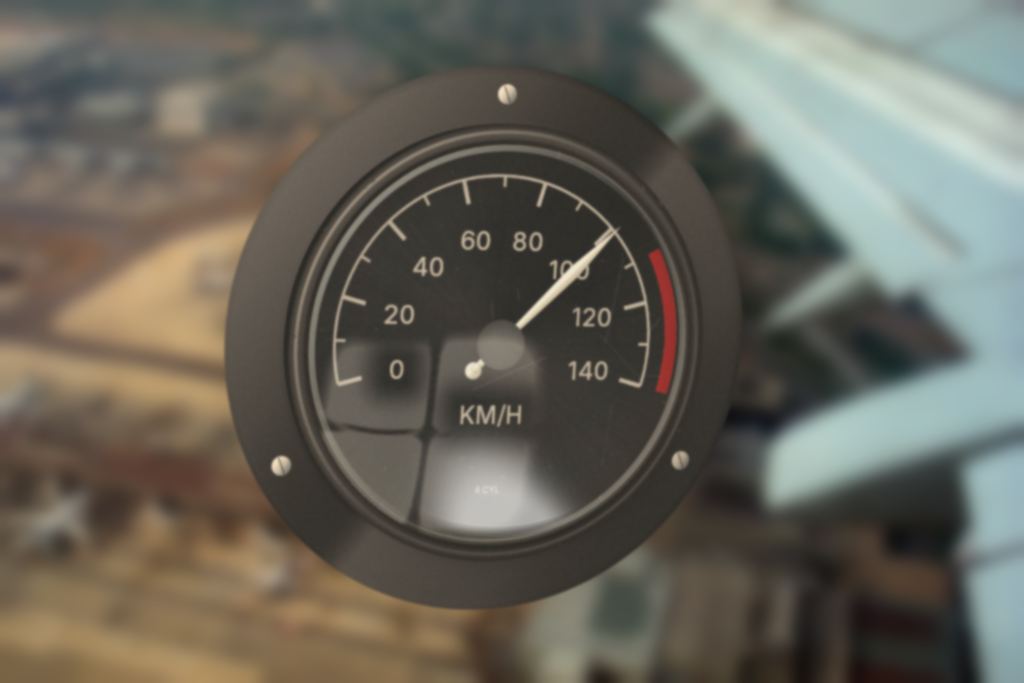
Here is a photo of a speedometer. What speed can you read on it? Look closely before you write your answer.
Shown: 100 km/h
